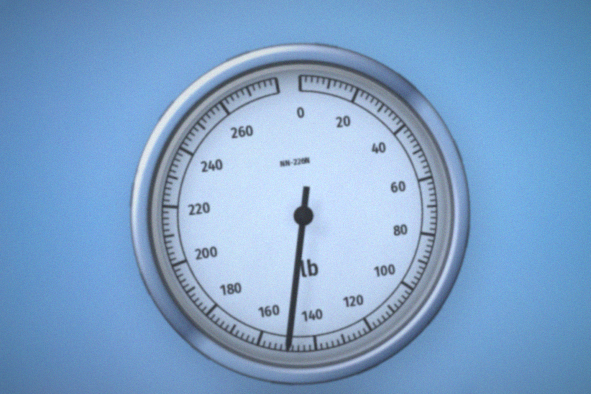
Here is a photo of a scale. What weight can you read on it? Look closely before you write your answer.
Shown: 150 lb
